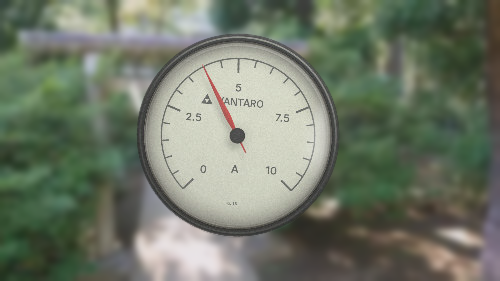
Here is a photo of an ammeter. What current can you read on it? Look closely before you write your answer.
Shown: 4 A
